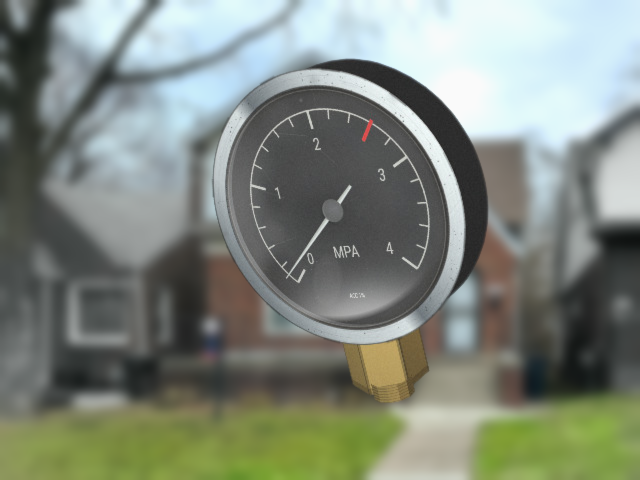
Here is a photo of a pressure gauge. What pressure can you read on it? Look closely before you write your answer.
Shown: 0.1 MPa
